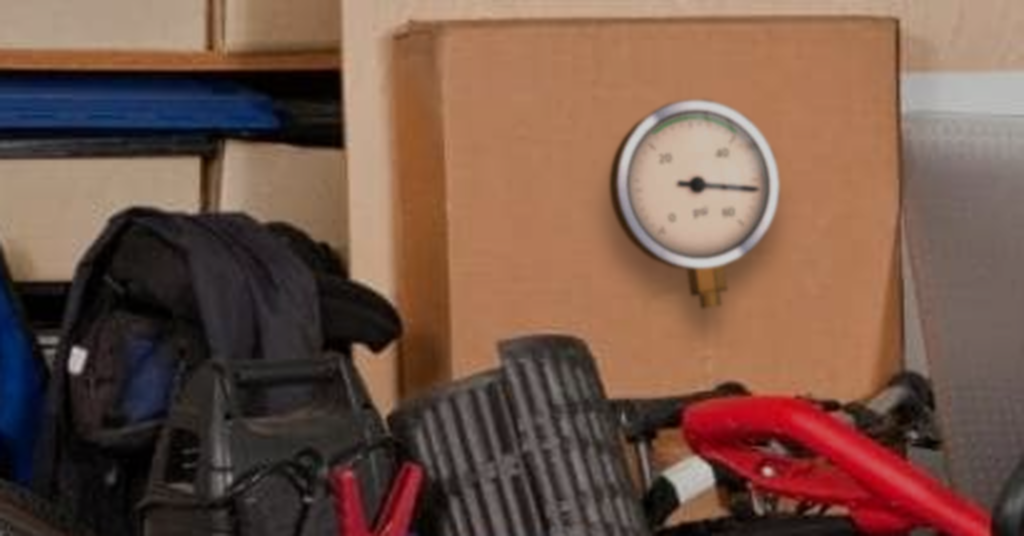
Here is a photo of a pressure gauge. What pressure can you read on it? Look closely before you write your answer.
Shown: 52 psi
